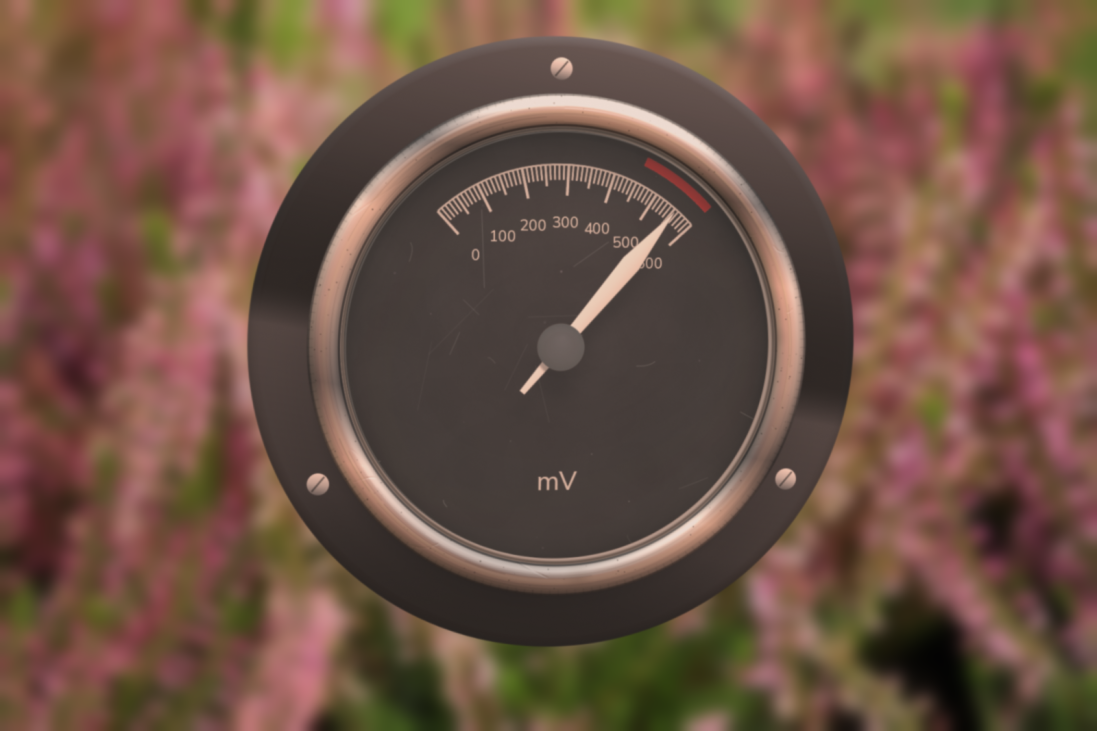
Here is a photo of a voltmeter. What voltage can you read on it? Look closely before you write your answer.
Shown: 550 mV
